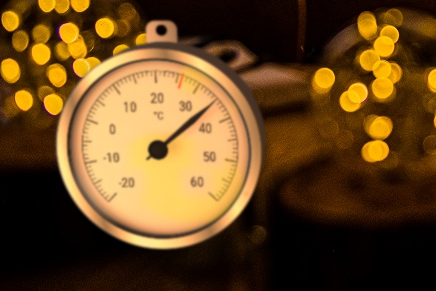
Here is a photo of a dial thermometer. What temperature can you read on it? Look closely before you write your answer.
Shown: 35 °C
